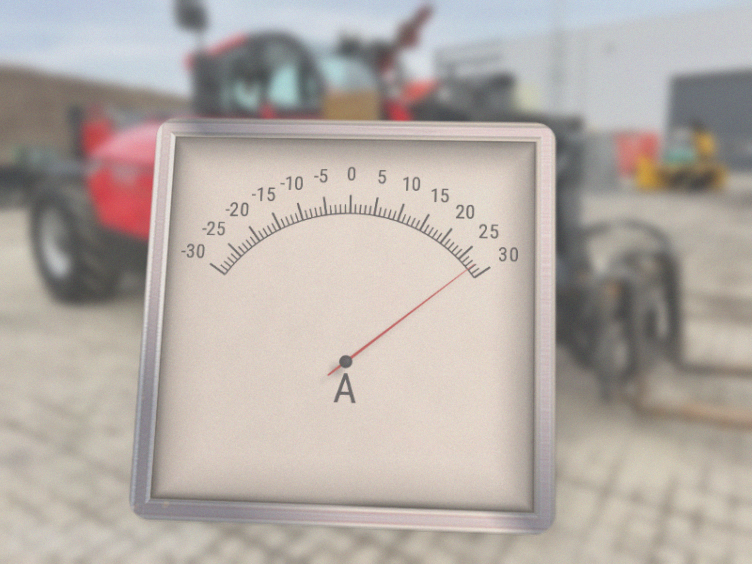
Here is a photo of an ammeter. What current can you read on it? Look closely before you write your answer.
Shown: 28 A
